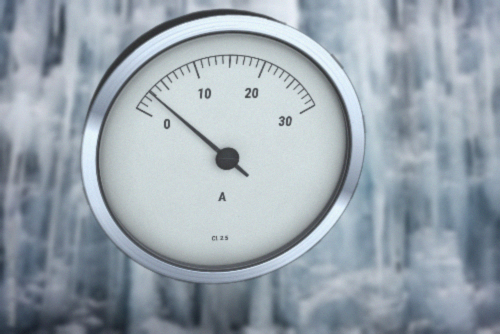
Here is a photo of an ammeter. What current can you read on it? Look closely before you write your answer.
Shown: 3 A
